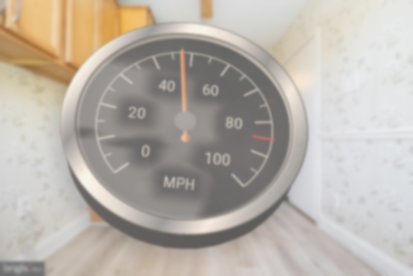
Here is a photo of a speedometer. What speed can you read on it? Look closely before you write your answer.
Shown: 47.5 mph
